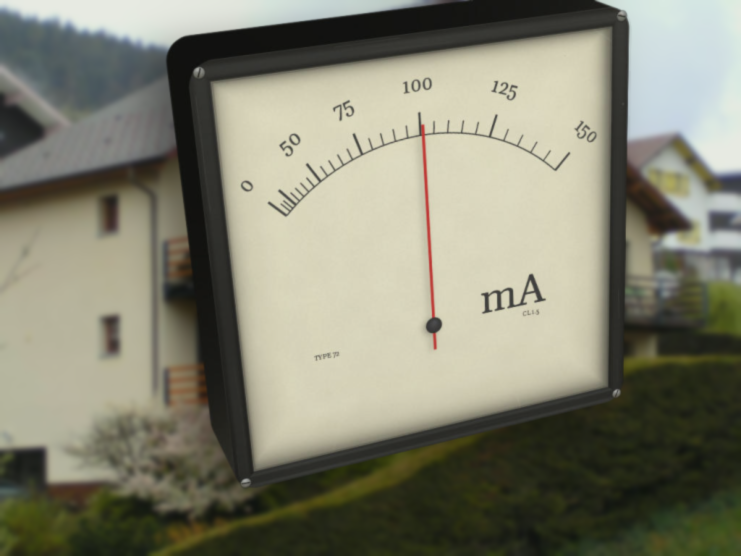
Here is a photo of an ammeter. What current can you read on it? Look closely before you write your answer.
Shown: 100 mA
